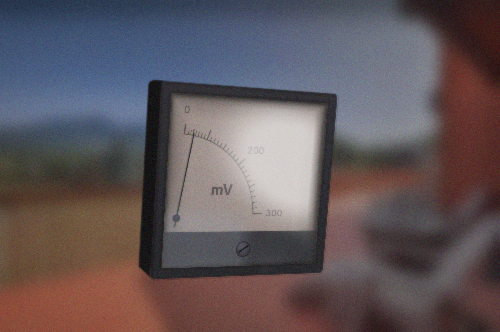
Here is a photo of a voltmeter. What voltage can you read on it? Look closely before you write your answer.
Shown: 50 mV
